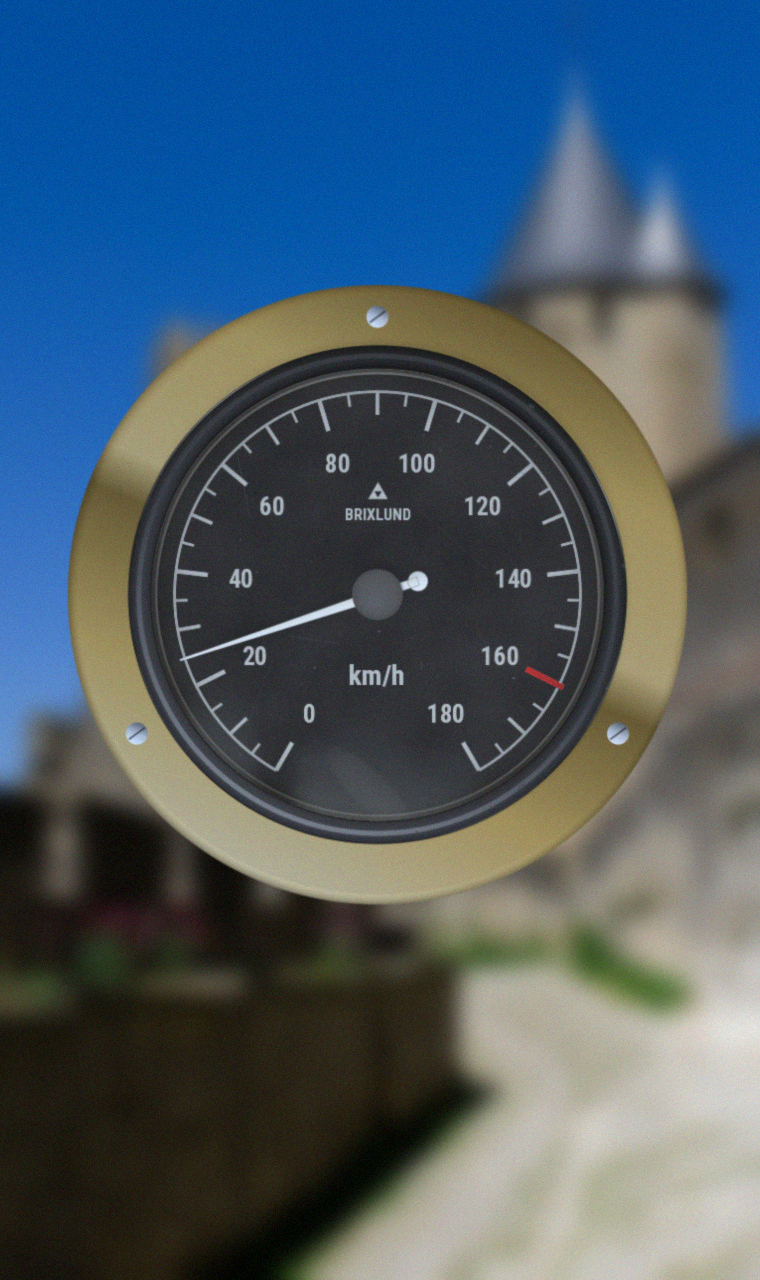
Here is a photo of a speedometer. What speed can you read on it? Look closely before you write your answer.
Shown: 25 km/h
